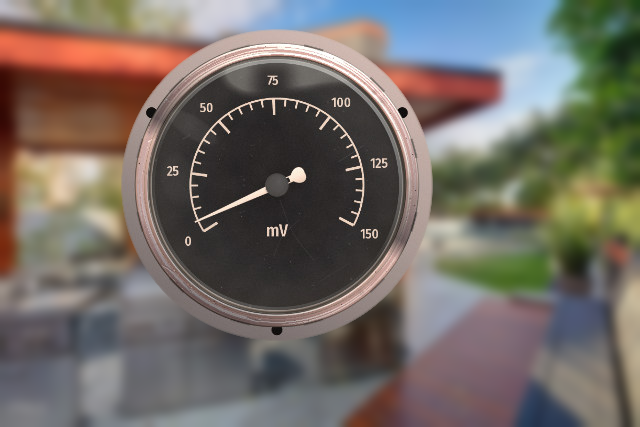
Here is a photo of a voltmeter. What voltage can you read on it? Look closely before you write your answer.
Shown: 5 mV
